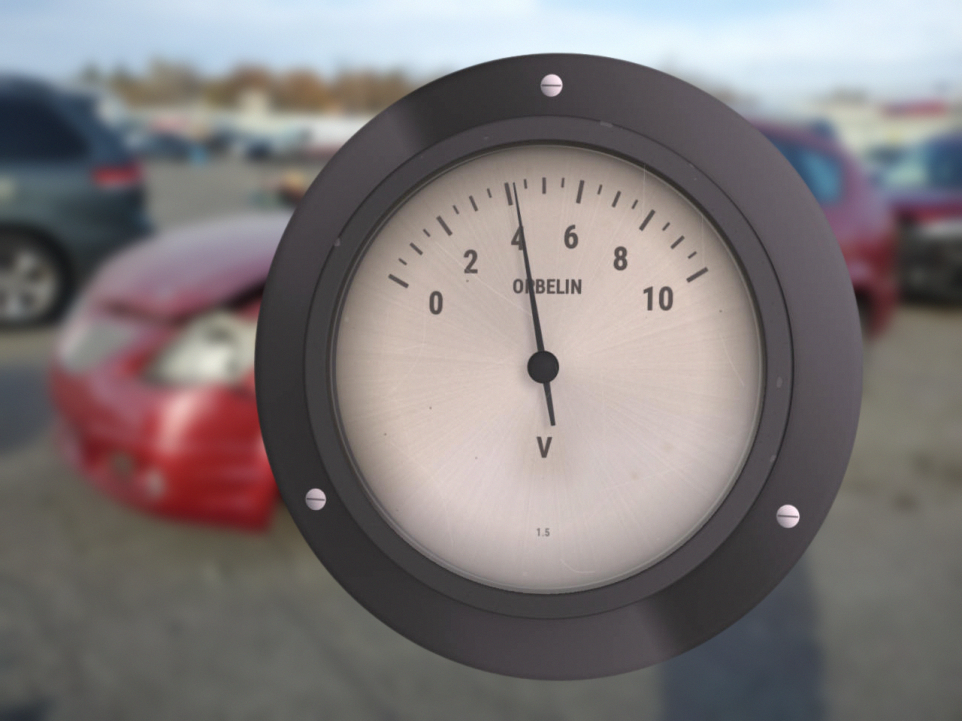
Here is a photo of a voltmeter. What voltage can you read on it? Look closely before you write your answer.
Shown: 4.25 V
